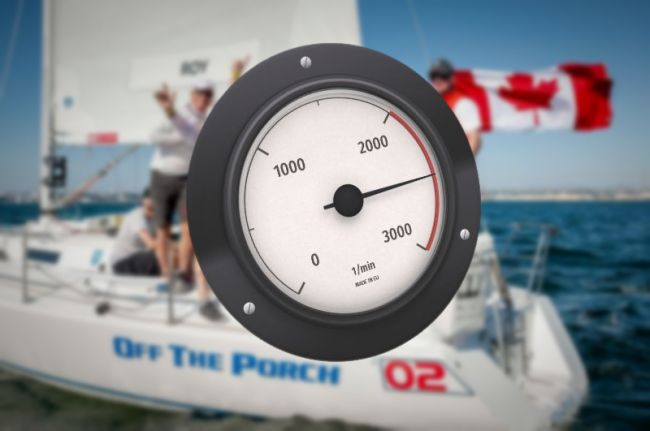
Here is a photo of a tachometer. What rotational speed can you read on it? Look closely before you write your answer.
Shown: 2500 rpm
